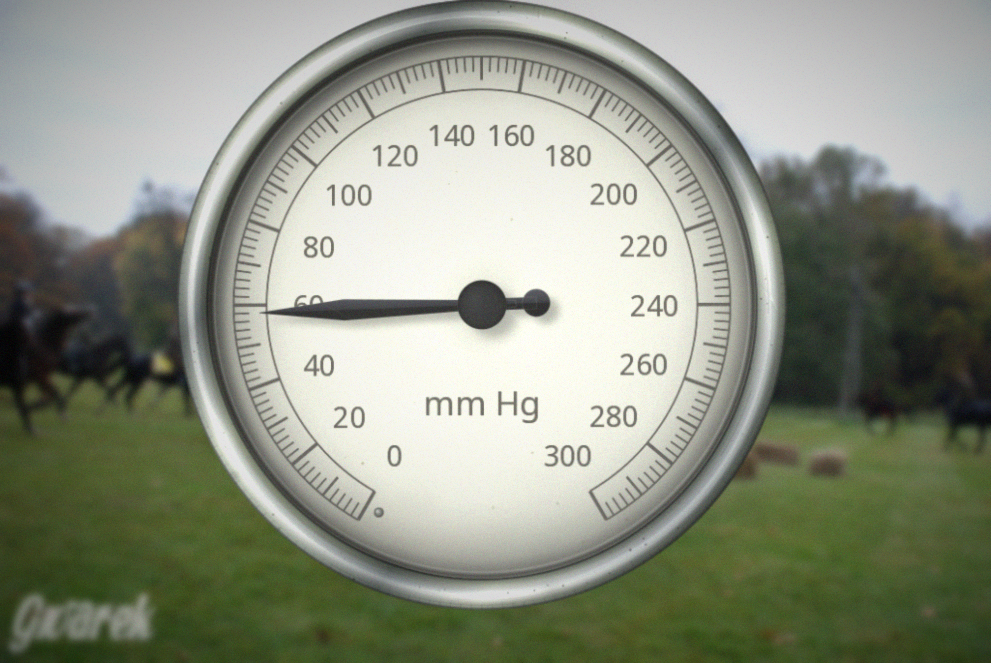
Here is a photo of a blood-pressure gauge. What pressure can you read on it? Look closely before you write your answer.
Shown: 58 mmHg
